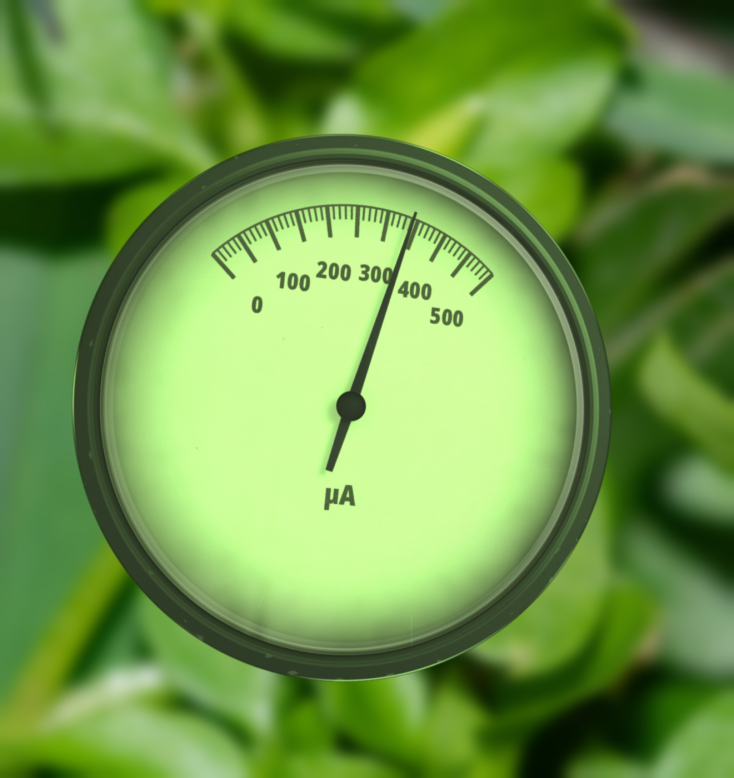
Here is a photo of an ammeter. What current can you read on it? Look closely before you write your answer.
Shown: 340 µA
